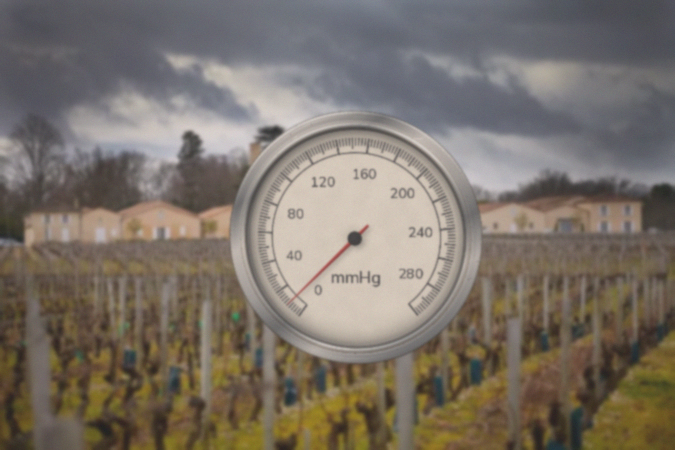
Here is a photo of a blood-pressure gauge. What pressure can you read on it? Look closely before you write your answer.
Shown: 10 mmHg
